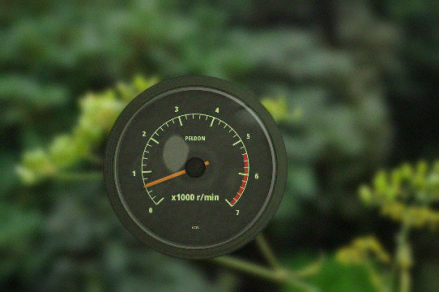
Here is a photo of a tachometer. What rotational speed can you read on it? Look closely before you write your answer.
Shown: 600 rpm
